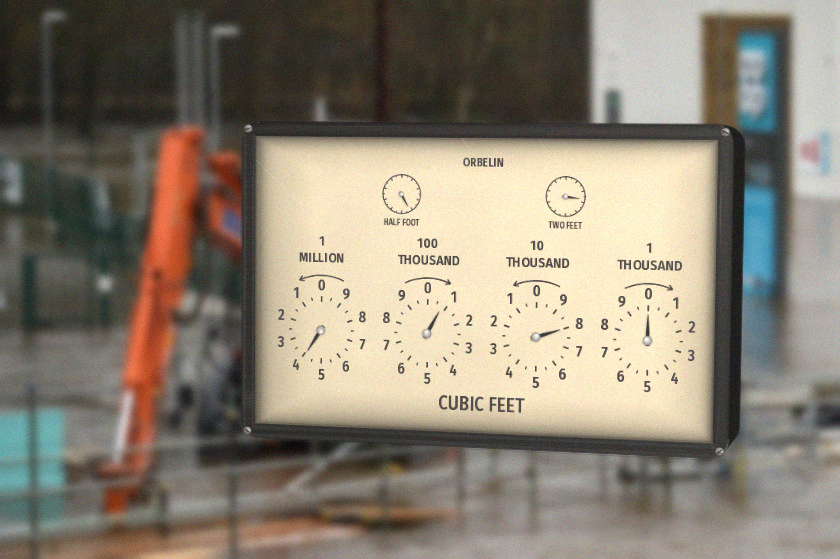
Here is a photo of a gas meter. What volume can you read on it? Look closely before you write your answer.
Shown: 408000 ft³
